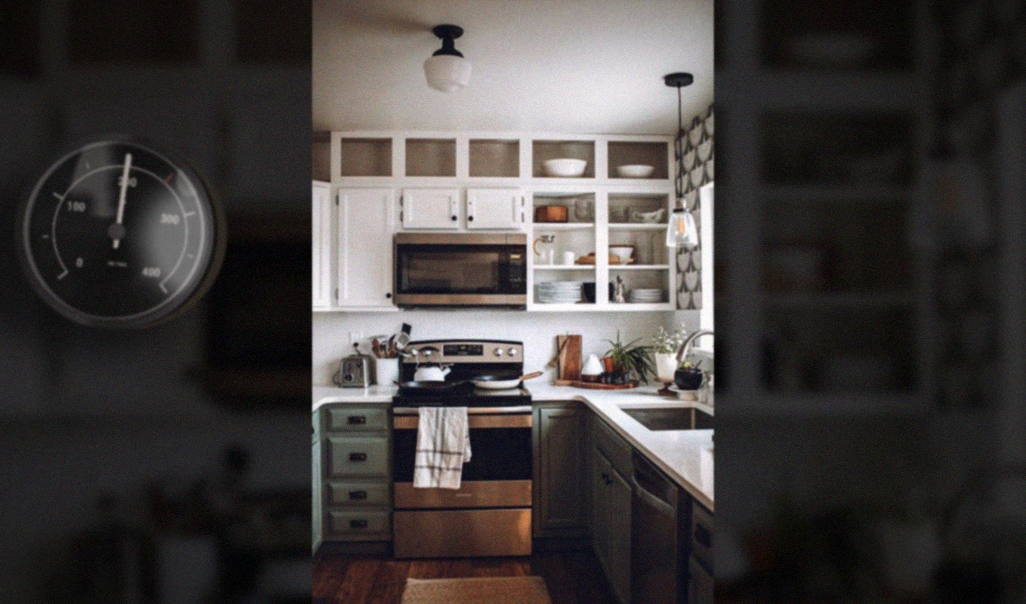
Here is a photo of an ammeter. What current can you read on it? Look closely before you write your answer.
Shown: 200 A
